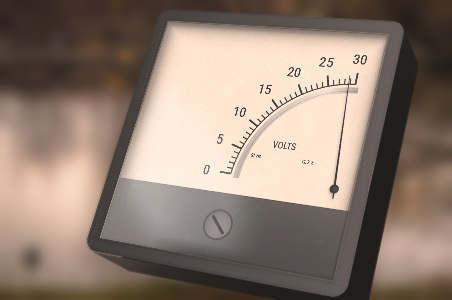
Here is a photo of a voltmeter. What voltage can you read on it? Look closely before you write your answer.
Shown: 29 V
